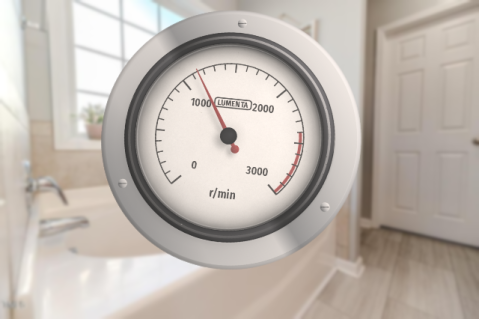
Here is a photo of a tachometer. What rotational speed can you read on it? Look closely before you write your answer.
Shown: 1150 rpm
